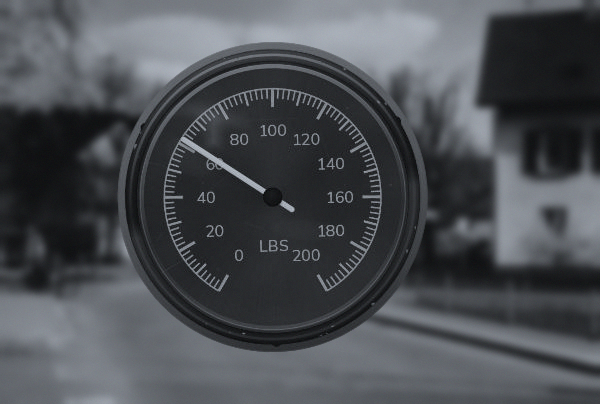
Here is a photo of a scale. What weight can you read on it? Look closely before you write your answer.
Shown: 62 lb
